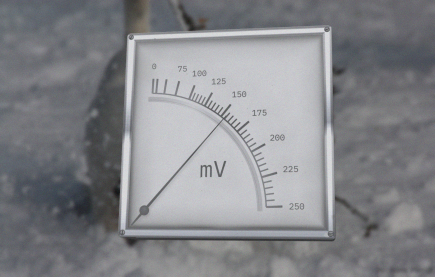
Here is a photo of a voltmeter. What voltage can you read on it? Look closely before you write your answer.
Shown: 155 mV
